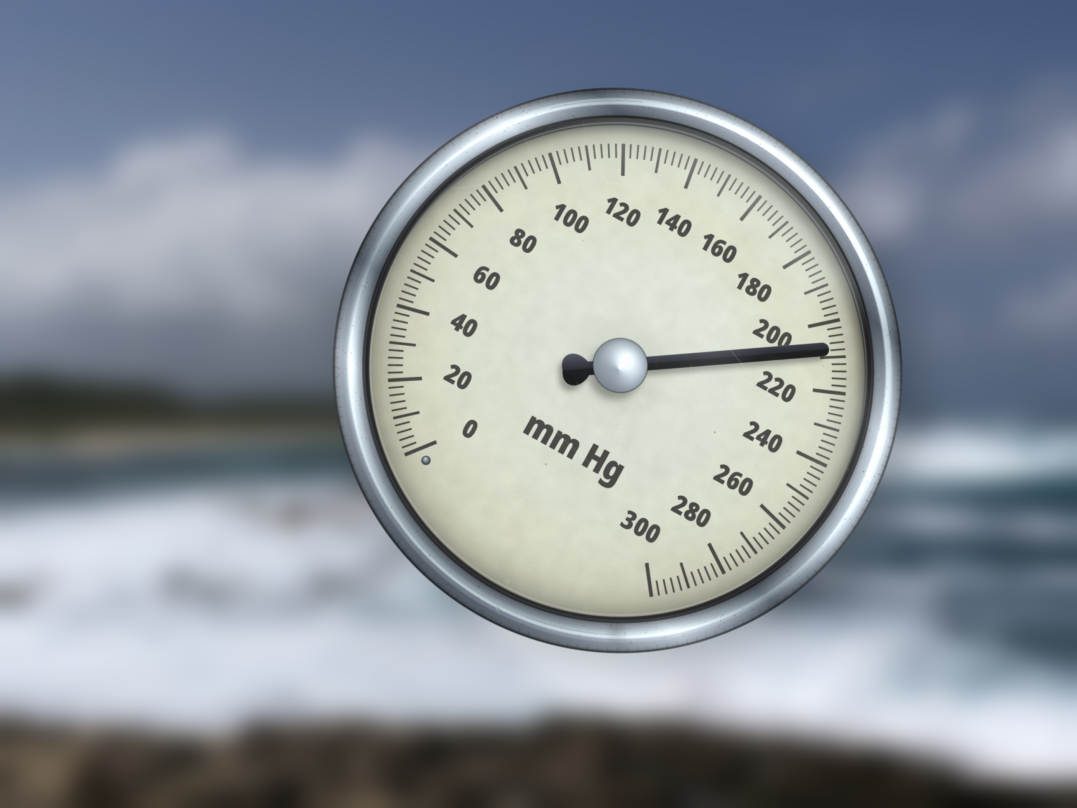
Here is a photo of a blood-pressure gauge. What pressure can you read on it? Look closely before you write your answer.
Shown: 208 mmHg
